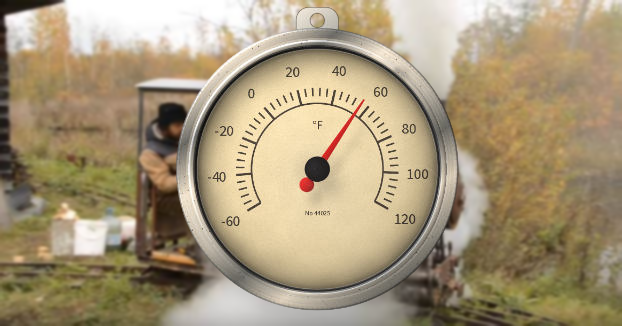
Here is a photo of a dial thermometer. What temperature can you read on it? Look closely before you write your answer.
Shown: 56 °F
